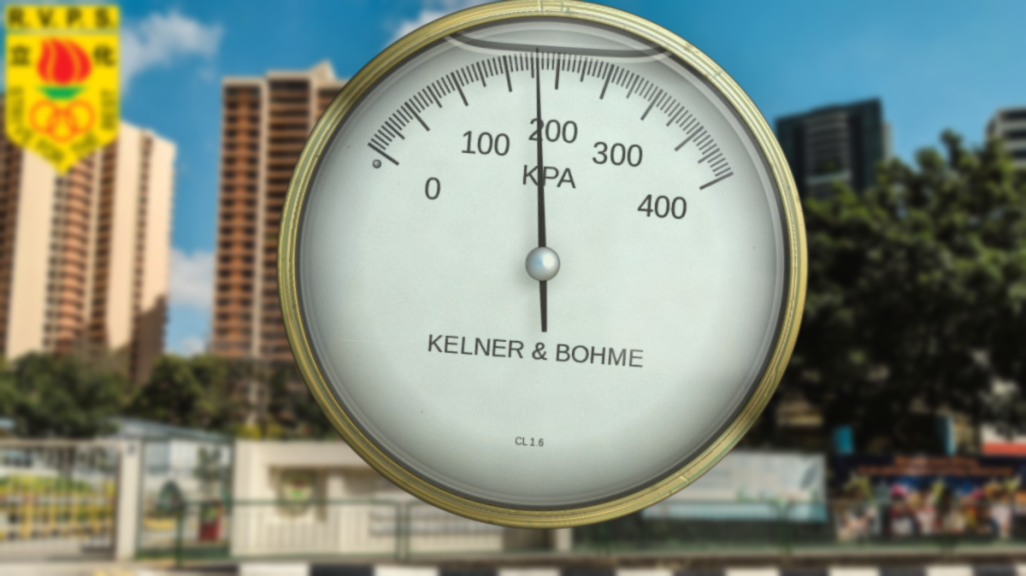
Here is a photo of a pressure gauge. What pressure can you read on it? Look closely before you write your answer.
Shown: 180 kPa
